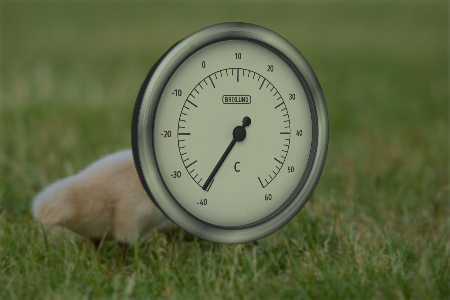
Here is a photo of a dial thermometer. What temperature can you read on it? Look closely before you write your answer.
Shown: -38 °C
